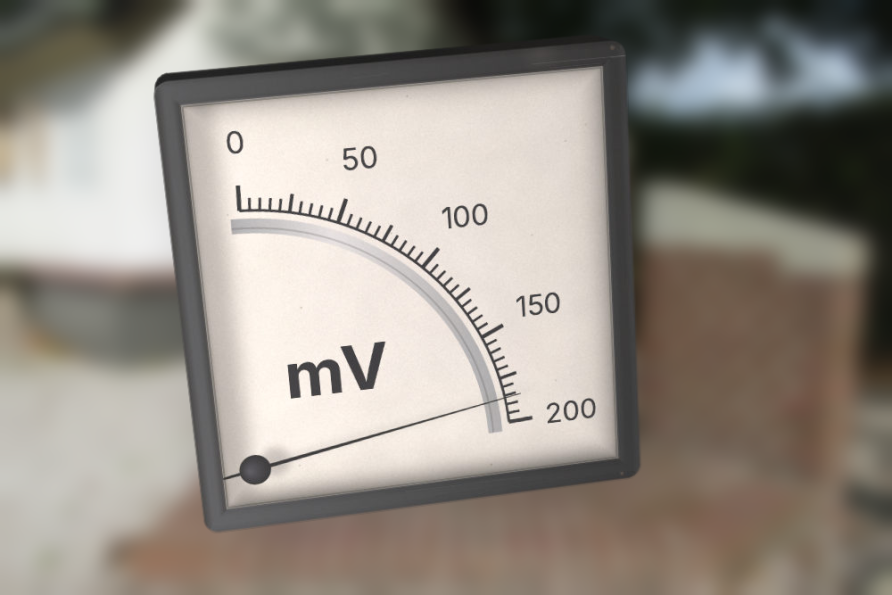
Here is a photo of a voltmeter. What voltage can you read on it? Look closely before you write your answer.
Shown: 185 mV
